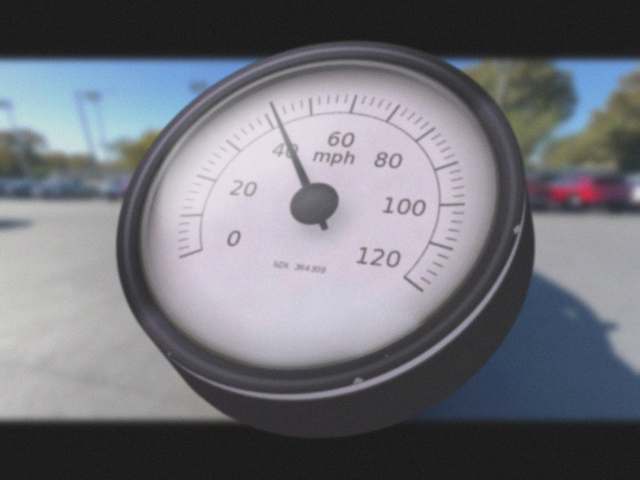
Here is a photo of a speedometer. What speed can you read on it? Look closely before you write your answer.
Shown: 42 mph
